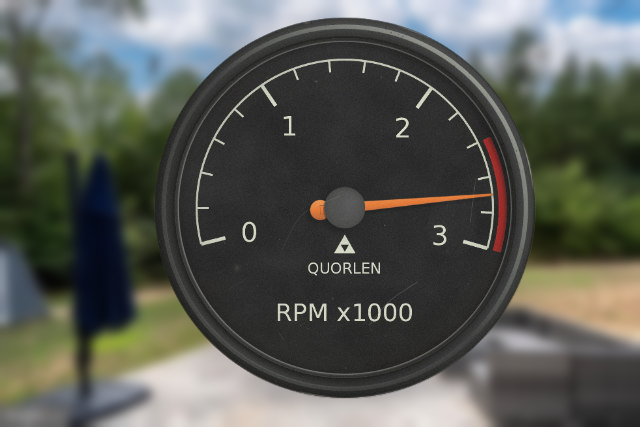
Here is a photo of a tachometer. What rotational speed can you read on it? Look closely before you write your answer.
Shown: 2700 rpm
